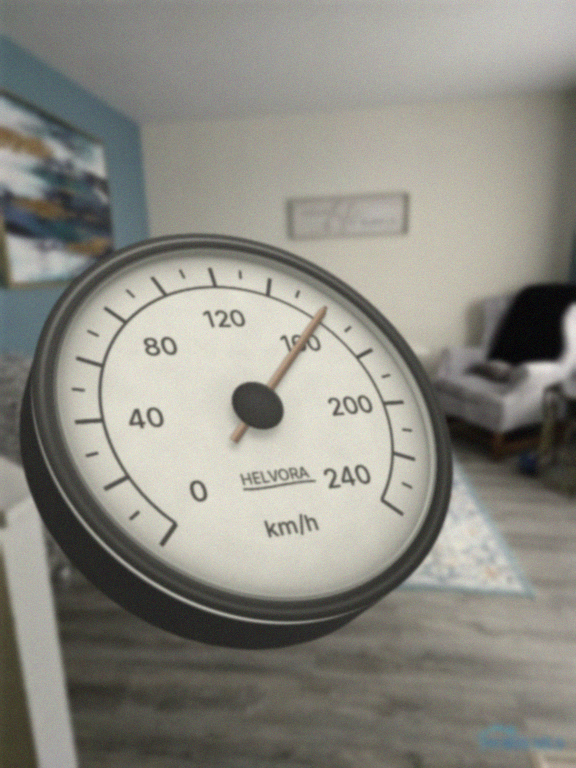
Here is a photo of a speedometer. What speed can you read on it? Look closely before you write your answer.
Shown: 160 km/h
